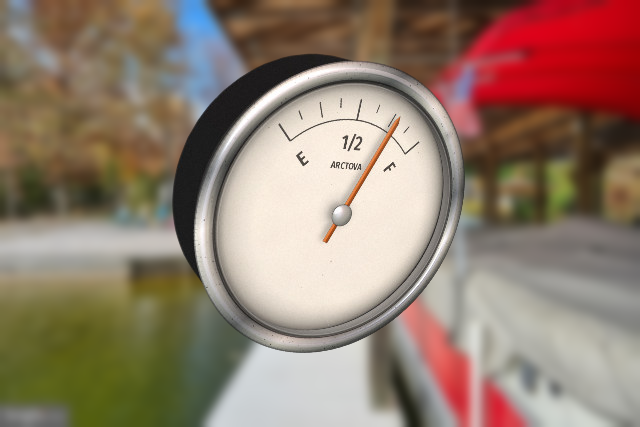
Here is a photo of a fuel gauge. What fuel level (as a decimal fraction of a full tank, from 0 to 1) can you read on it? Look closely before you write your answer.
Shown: 0.75
